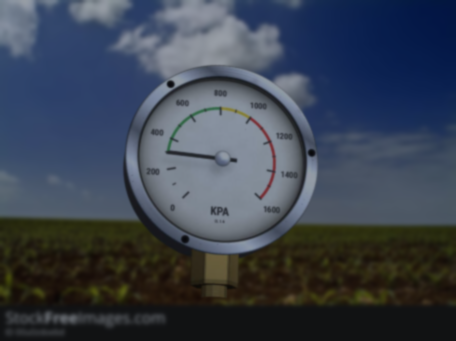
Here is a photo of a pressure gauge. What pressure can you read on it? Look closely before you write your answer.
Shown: 300 kPa
